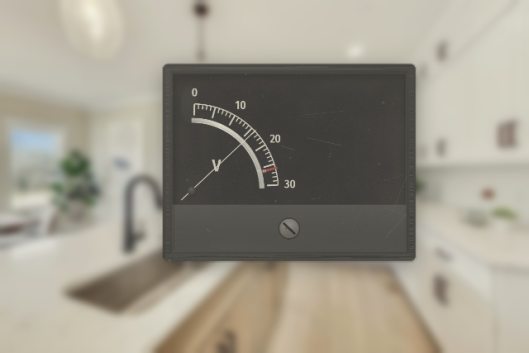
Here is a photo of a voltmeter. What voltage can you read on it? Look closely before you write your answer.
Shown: 16 V
